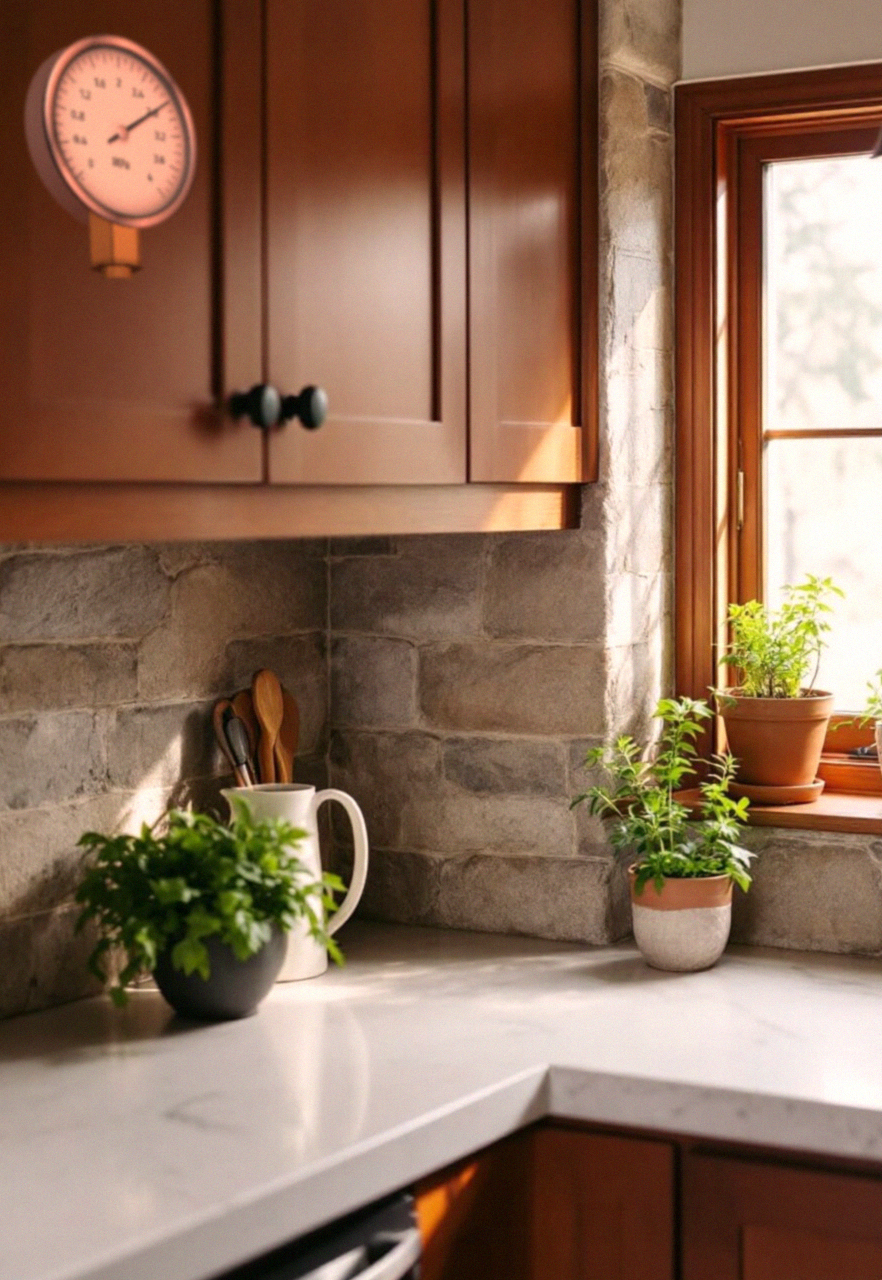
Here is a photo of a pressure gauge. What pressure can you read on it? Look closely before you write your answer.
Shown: 2.8 MPa
